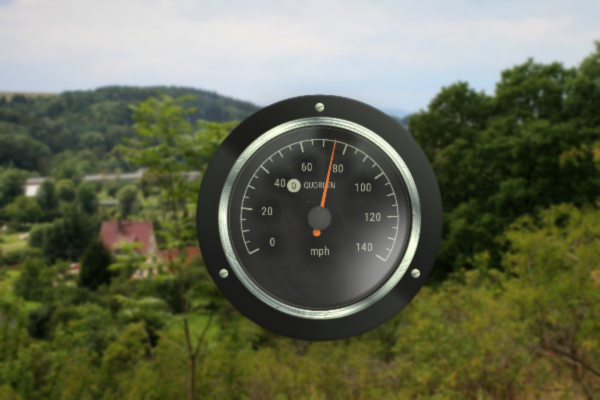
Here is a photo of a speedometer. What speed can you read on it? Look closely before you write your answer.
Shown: 75 mph
